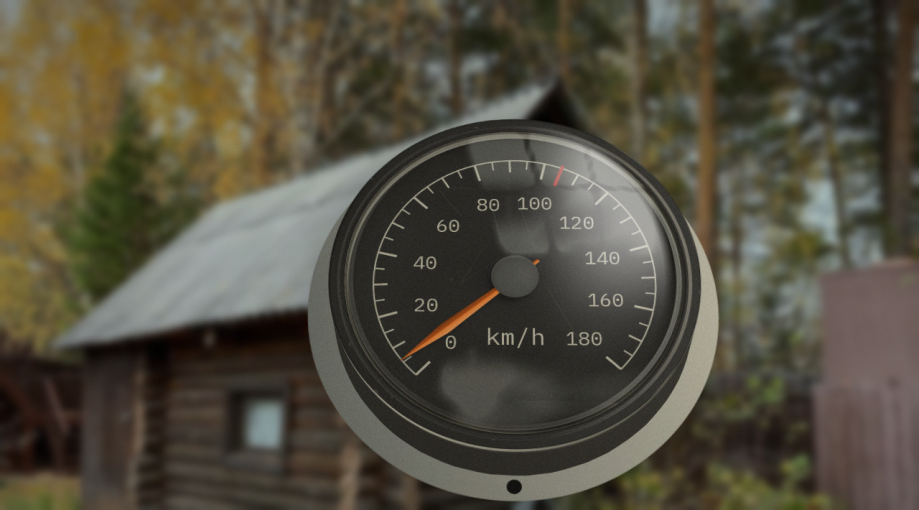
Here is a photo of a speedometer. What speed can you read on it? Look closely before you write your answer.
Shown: 5 km/h
